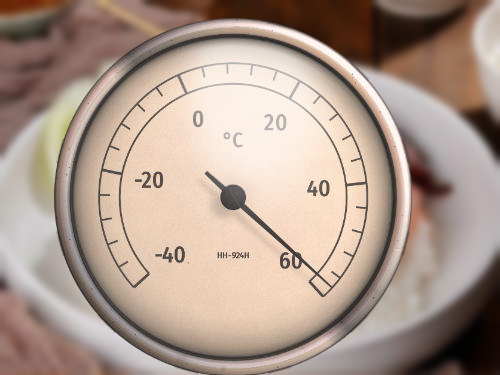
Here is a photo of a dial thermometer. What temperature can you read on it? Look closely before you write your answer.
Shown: 58 °C
